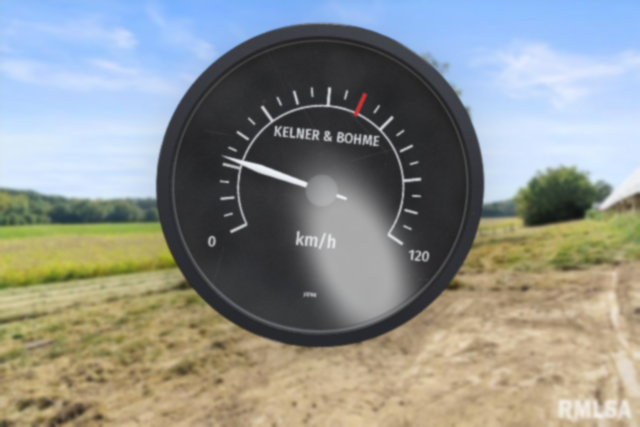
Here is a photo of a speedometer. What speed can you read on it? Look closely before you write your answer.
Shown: 22.5 km/h
